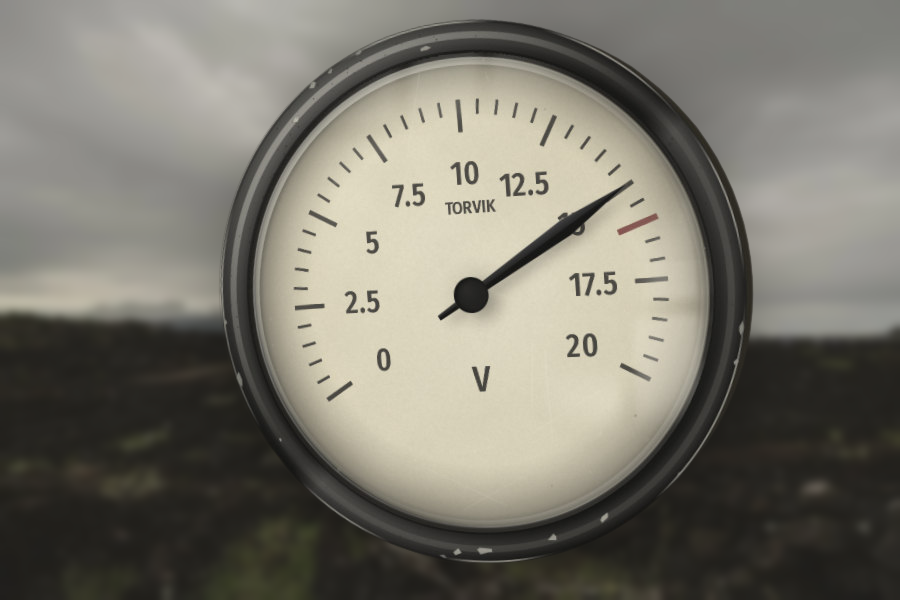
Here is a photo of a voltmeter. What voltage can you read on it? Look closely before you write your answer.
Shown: 15 V
